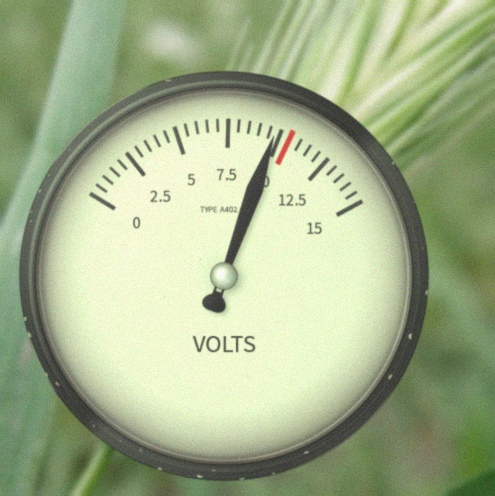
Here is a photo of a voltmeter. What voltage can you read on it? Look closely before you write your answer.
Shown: 9.75 V
